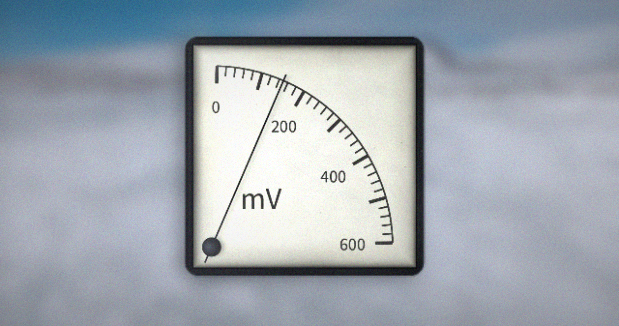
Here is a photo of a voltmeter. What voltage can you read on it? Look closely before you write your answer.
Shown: 150 mV
